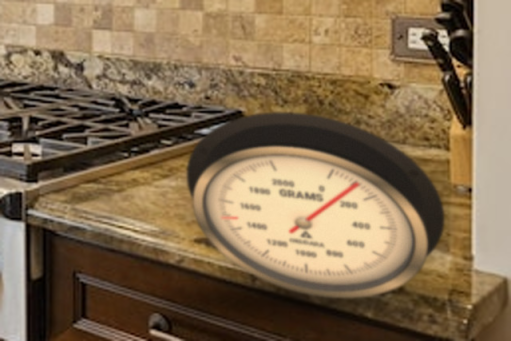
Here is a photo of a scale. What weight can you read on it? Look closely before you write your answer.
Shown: 100 g
